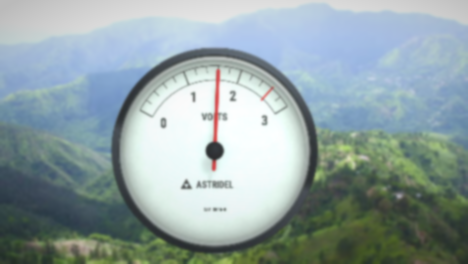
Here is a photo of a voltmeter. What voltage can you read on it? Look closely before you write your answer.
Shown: 1.6 V
